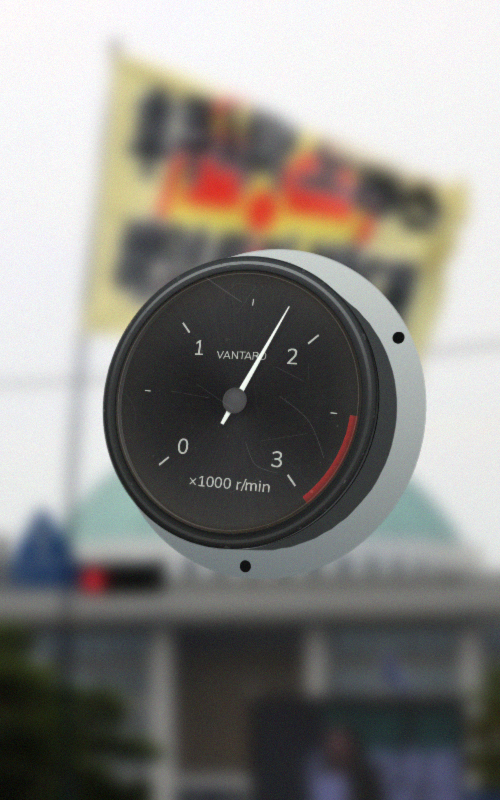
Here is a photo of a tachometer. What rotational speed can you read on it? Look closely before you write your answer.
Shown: 1750 rpm
